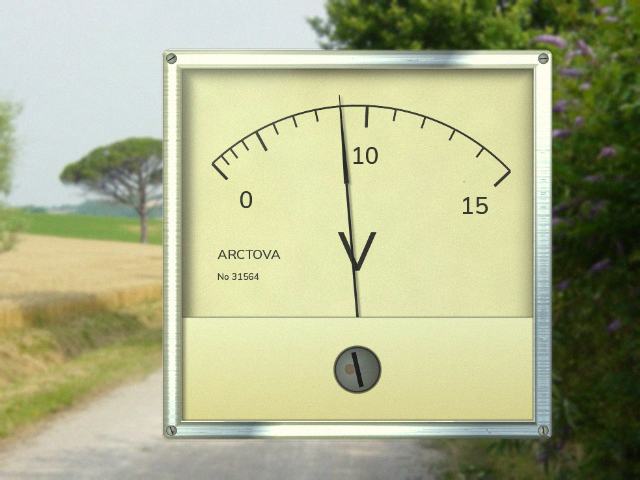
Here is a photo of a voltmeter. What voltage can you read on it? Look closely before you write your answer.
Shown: 9 V
